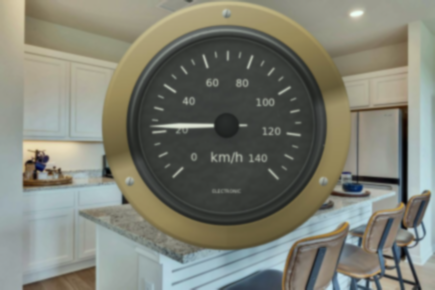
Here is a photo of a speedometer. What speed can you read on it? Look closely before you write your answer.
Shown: 22.5 km/h
